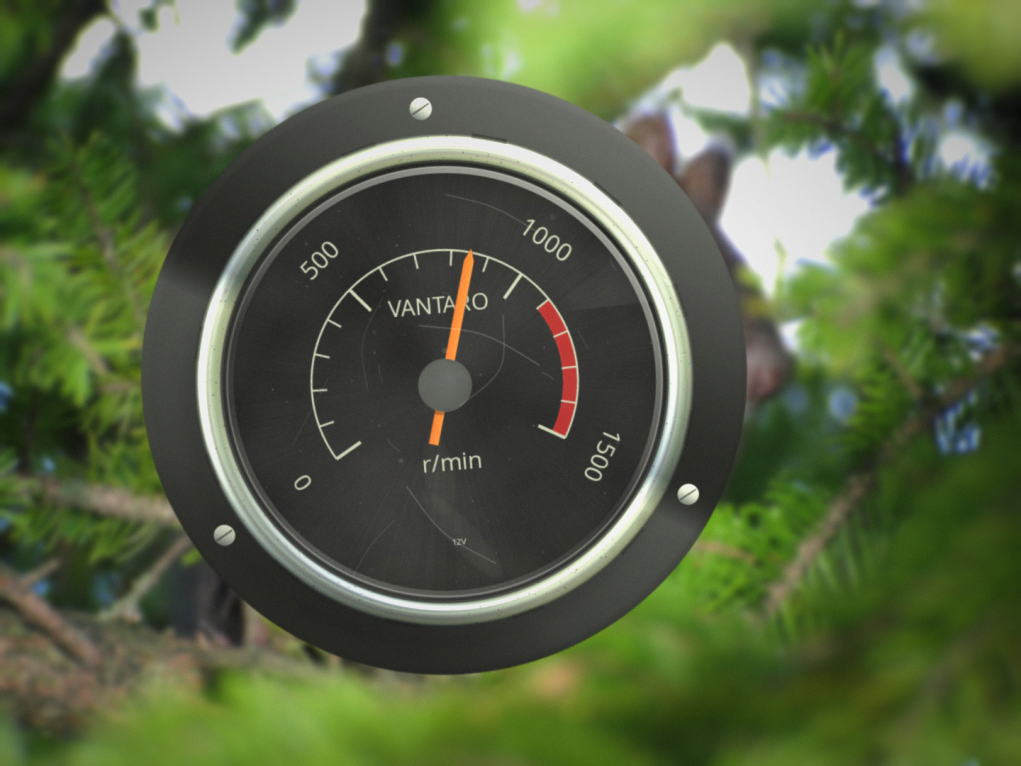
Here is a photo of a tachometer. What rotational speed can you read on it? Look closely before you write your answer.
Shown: 850 rpm
